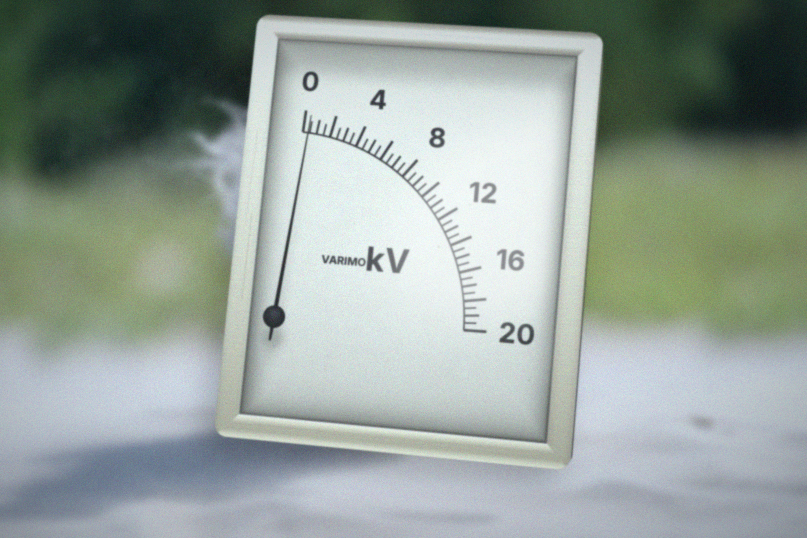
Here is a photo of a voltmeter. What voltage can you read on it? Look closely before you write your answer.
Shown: 0.5 kV
